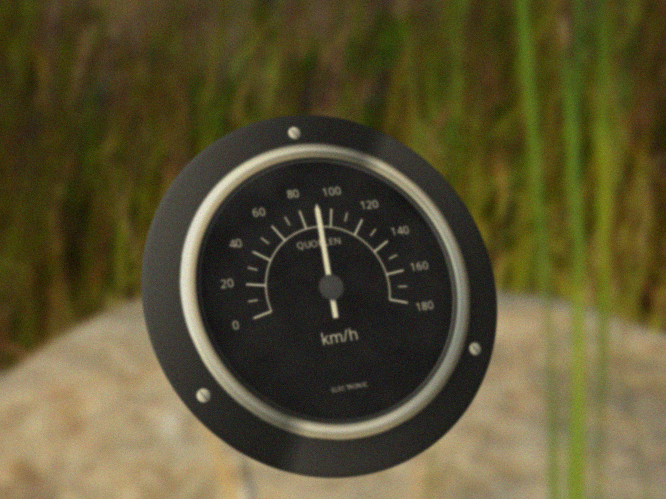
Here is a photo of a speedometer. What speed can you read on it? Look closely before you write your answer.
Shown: 90 km/h
